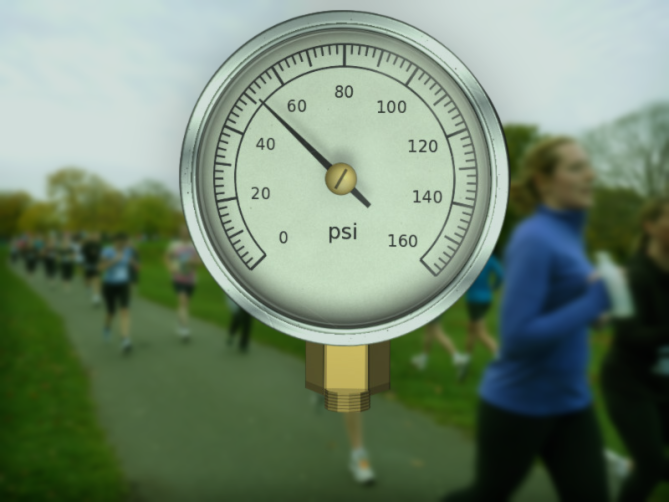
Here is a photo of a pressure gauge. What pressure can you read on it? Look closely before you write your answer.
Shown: 52 psi
